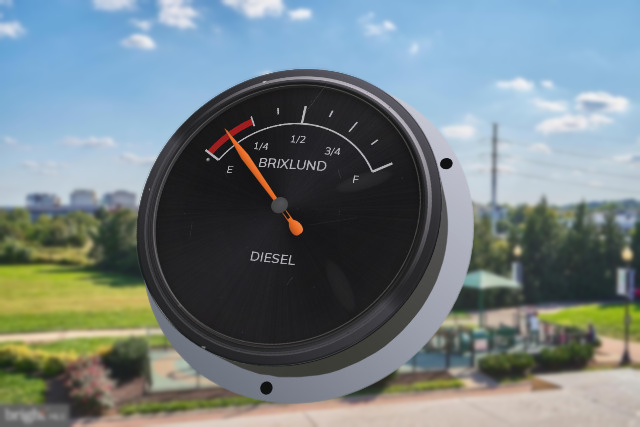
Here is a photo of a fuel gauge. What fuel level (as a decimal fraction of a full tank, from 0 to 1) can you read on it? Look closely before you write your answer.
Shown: 0.125
